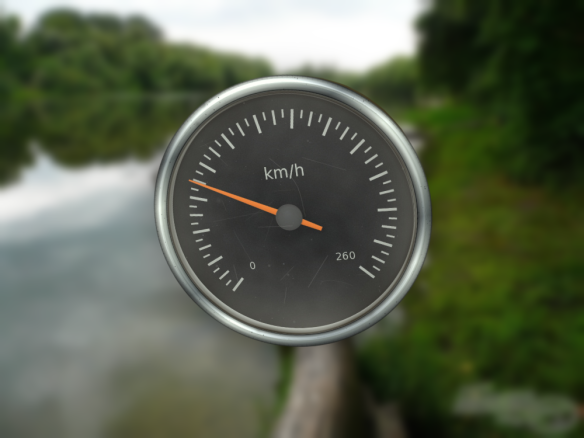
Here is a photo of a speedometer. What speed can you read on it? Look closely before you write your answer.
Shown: 70 km/h
